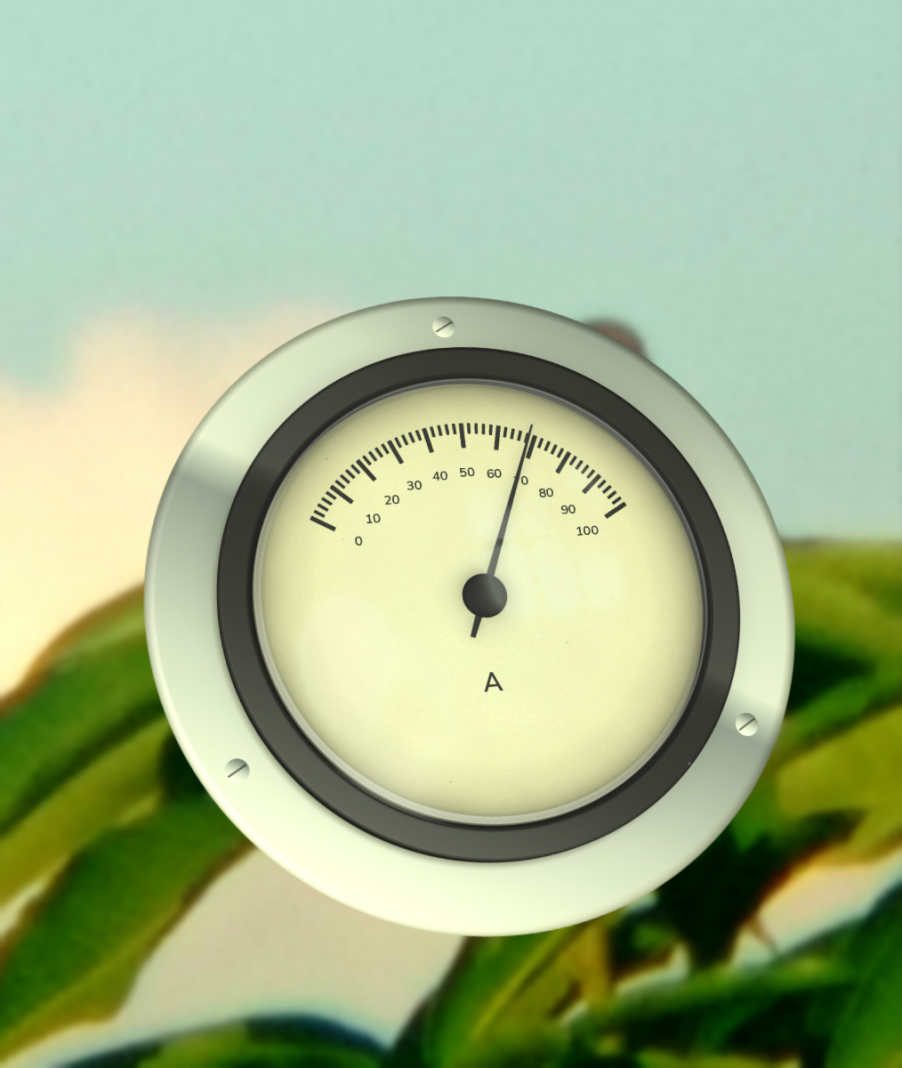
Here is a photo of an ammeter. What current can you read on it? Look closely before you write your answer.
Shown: 68 A
